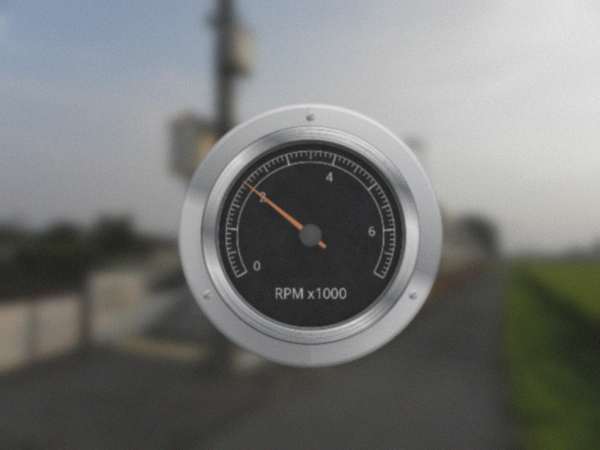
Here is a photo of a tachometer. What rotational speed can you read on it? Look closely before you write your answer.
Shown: 2000 rpm
